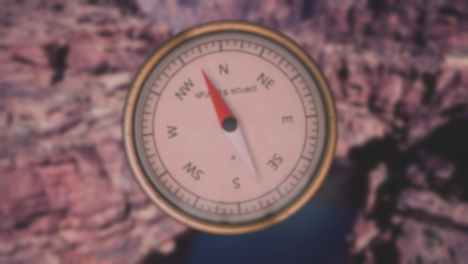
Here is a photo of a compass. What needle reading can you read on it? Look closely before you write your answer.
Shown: 340 °
